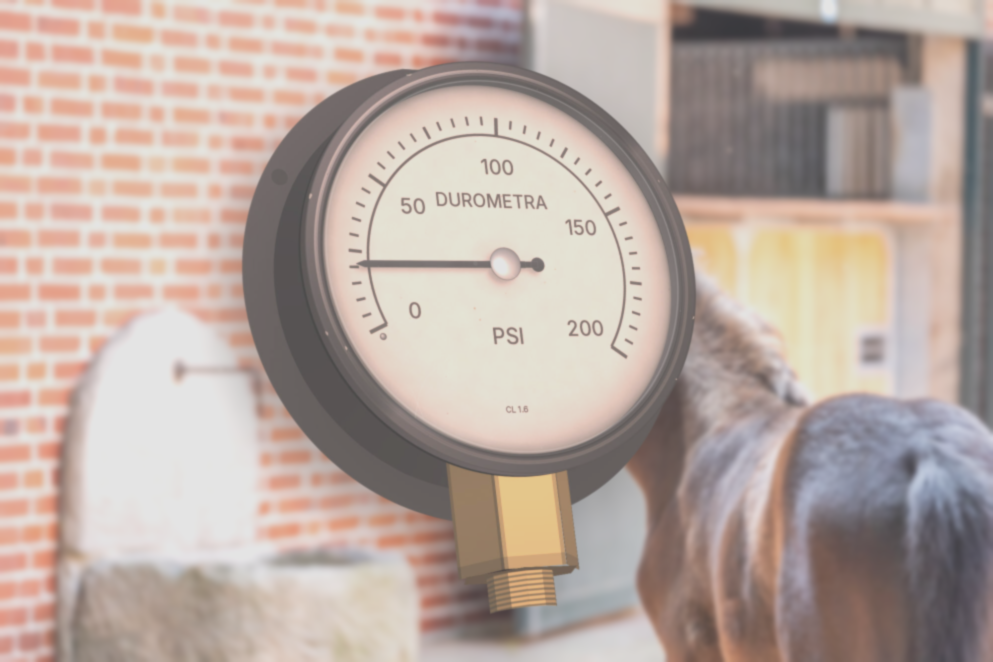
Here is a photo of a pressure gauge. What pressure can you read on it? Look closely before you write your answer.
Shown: 20 psi
